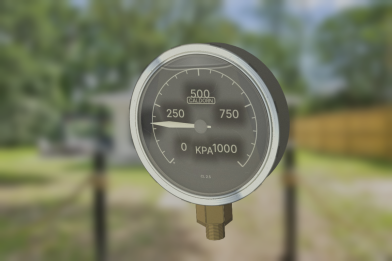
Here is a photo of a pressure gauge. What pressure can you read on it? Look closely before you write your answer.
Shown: 175 kPa
